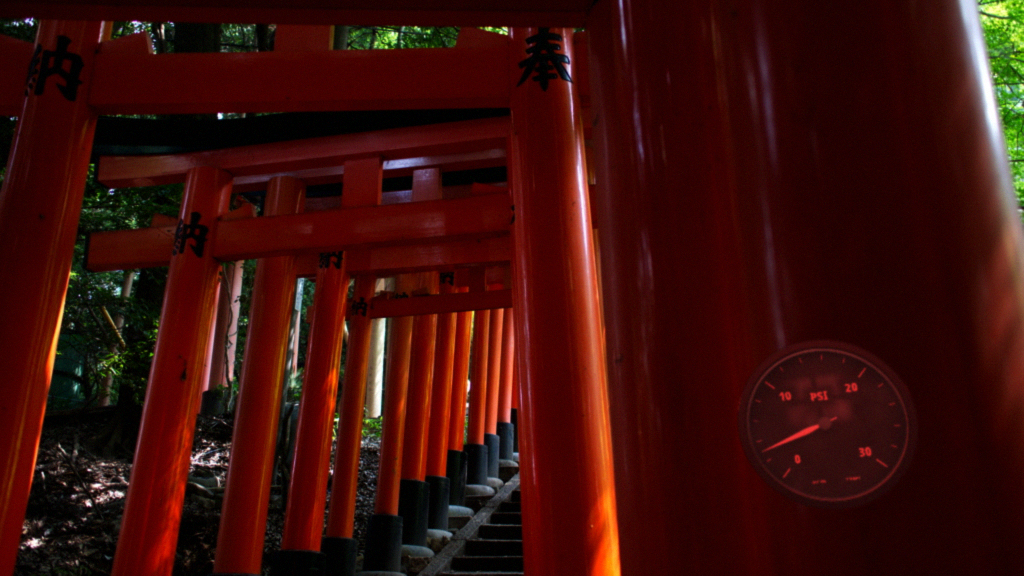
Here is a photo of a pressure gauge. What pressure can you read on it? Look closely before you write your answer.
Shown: 3 psi
